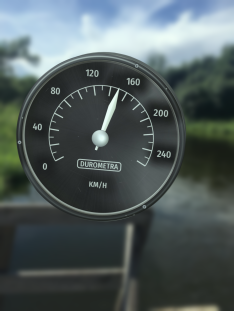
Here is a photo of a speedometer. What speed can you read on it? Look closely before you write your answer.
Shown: 150 km/h
